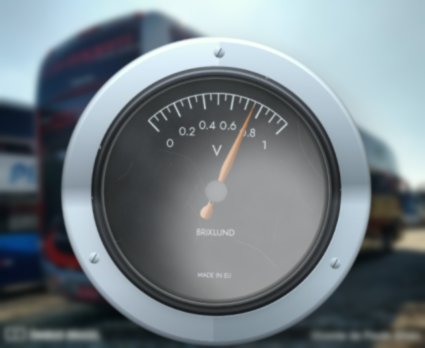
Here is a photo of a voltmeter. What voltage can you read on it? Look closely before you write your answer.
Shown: 0.75 V
